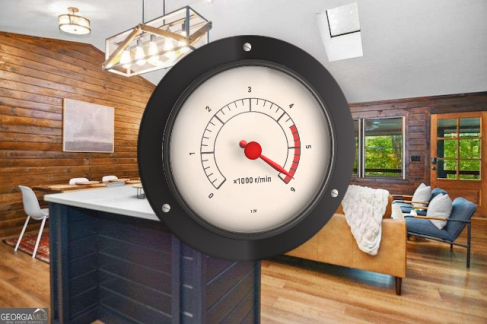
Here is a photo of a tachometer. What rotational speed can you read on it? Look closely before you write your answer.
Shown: 5800 rpm
